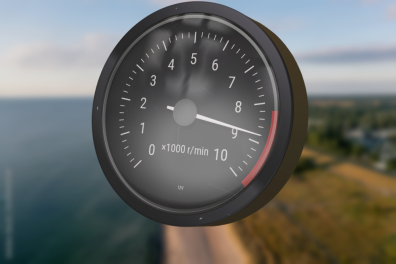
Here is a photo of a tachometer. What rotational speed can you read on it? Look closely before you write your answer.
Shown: 8800 rpm
